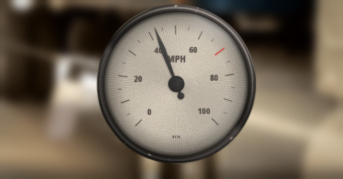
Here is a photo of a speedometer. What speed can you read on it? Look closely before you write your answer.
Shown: 42.5 mph
